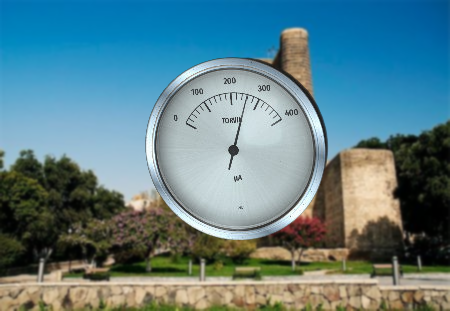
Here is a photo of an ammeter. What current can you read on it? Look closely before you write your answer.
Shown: 260 µA
